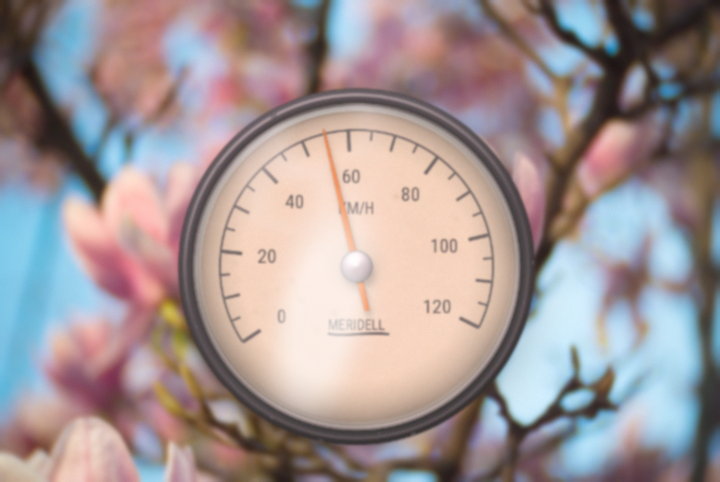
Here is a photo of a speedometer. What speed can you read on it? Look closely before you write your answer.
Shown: 55 km/h
